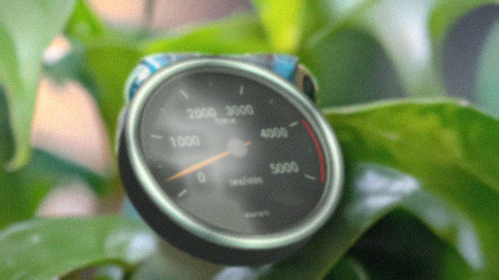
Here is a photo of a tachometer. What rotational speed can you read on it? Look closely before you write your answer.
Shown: 250 rpm
